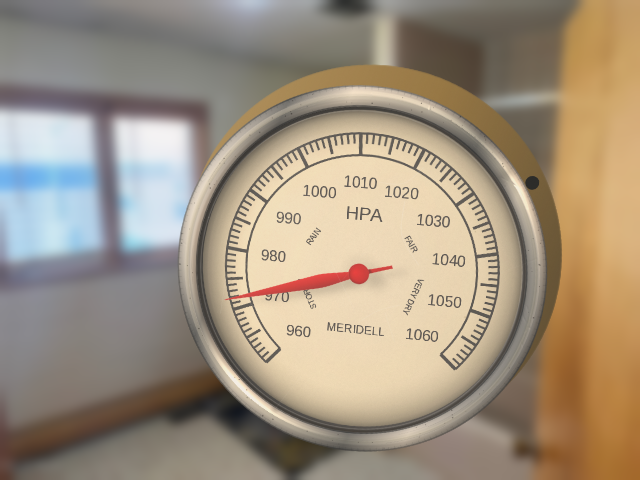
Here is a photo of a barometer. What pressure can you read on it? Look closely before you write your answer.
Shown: 972 hPa
